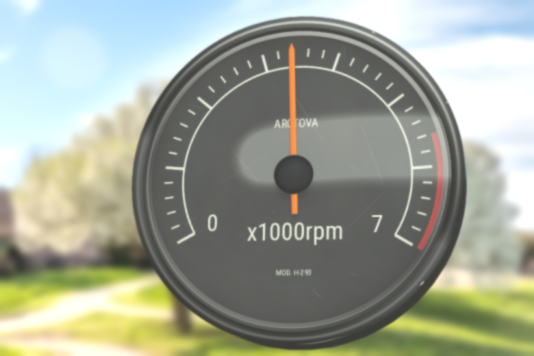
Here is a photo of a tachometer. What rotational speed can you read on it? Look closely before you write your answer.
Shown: 3400 rpm
